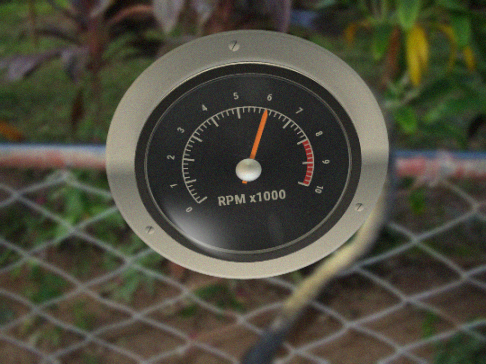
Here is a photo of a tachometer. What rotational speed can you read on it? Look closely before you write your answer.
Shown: 6000 rpm
